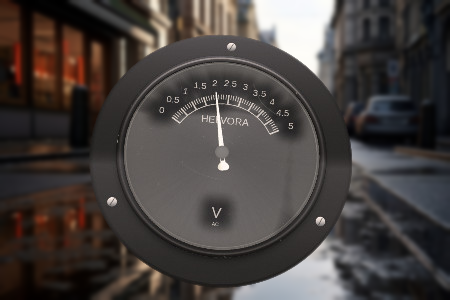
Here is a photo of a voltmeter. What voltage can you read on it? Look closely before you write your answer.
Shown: 2 V
